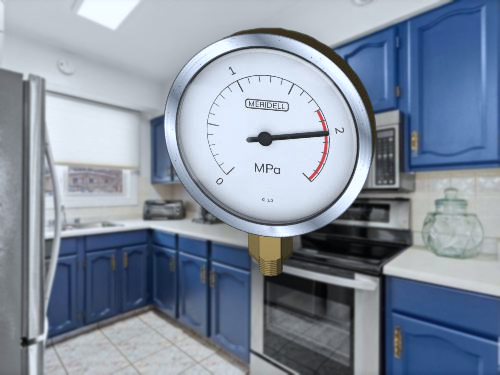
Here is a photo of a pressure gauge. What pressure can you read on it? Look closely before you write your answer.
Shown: 2 MPa
